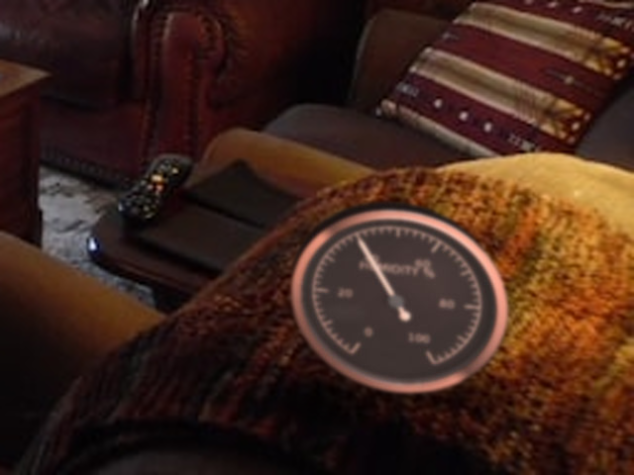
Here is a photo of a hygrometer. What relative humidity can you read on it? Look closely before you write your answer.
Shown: 40 %
